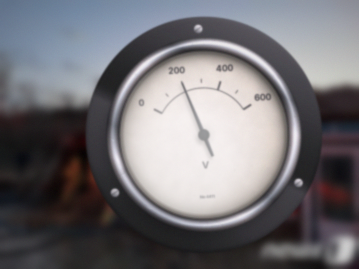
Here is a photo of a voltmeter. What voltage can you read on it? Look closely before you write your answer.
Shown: 200 V
